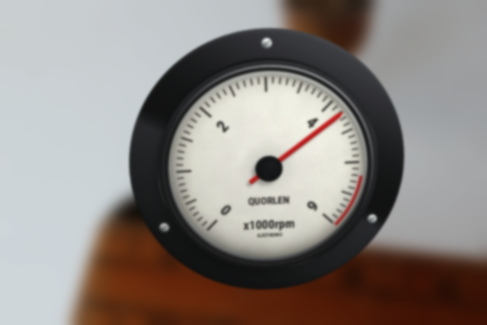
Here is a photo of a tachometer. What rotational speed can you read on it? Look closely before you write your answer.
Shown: 4200 rpm
